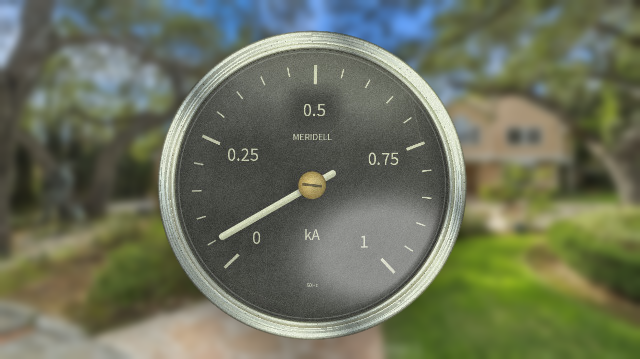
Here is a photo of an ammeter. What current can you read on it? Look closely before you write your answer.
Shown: 0.05 kA
